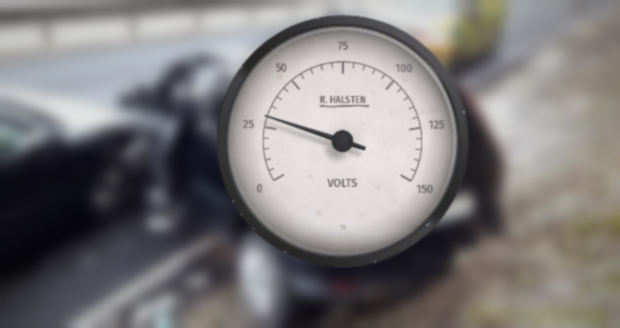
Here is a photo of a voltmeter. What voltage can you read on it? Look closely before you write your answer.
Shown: 30 V
